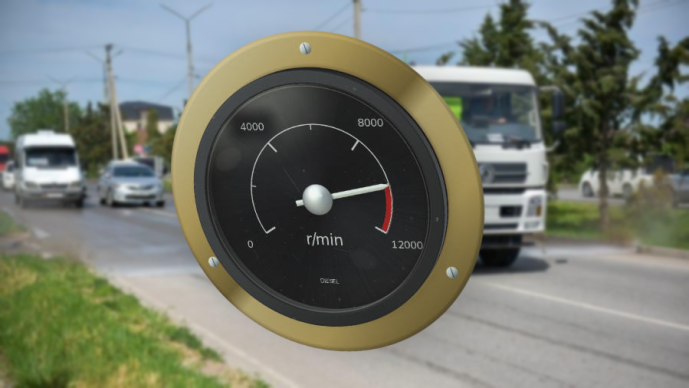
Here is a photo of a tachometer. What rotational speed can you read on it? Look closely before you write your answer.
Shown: 10000 rpm
